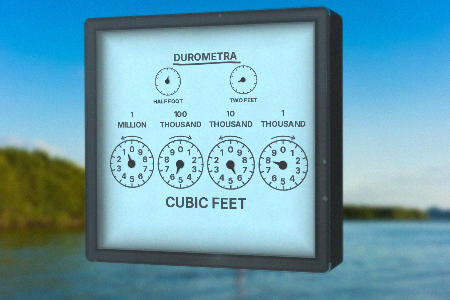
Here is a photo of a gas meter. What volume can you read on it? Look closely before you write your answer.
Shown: 55800 ft³
